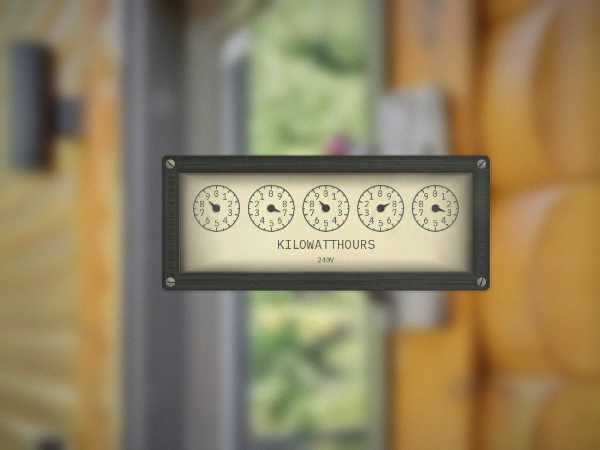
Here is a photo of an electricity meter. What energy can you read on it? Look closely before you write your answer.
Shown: 86883 kWh
